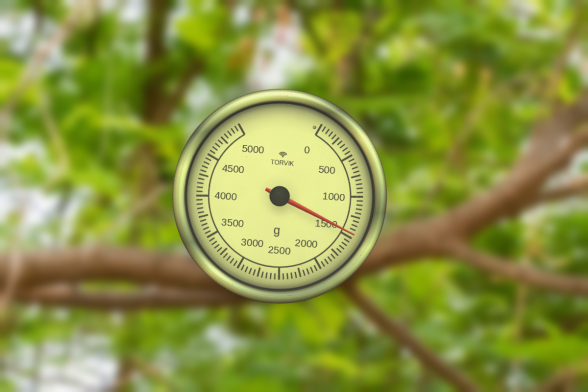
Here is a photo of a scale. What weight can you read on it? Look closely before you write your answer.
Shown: 1450 g
